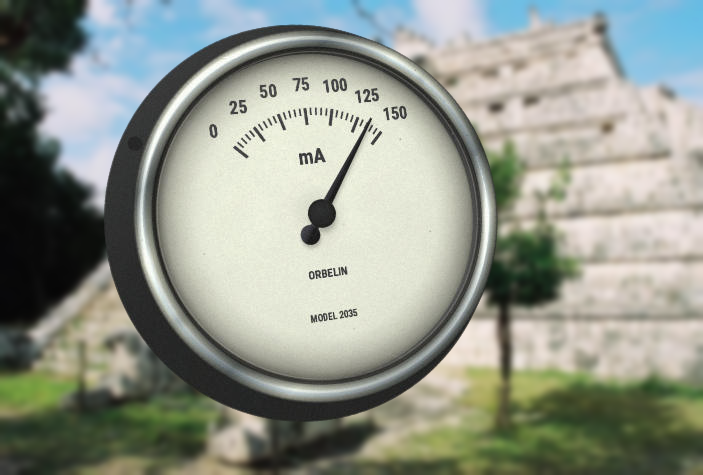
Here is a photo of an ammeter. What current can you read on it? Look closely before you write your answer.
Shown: 135 mA
